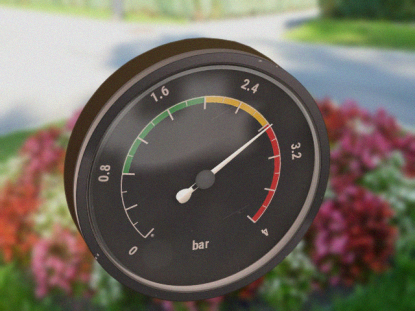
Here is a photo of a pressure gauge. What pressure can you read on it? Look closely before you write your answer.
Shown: 2.8 bar
